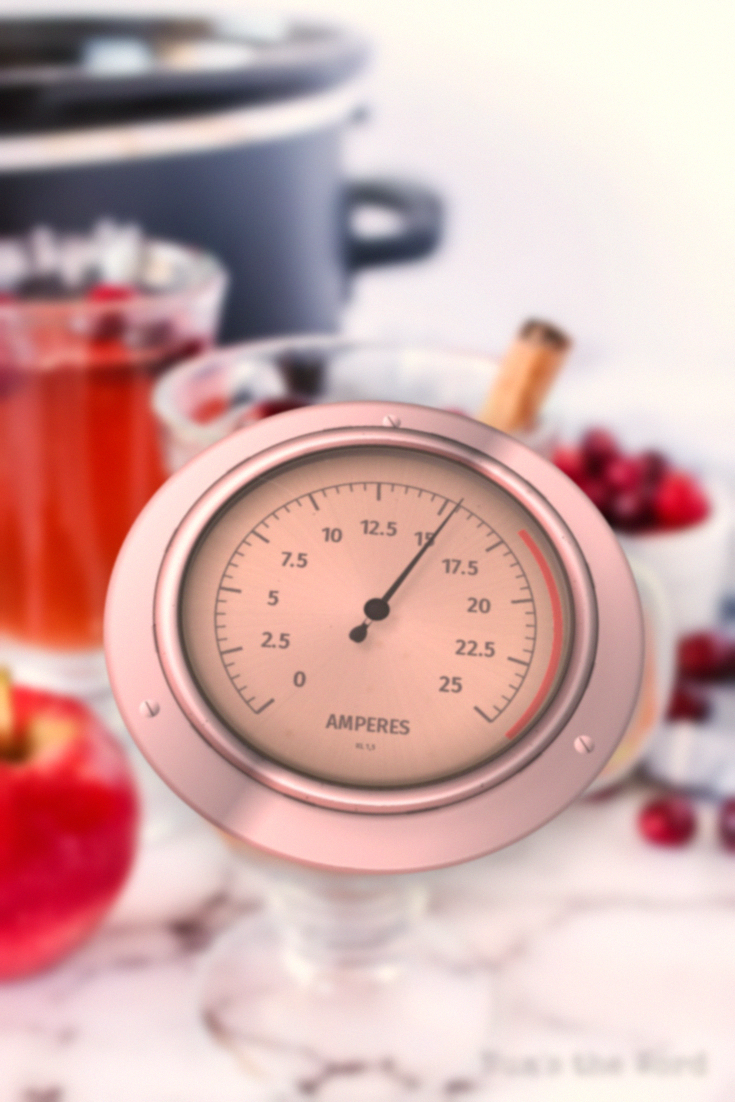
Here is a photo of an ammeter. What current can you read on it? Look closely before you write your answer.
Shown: 15.5 A
